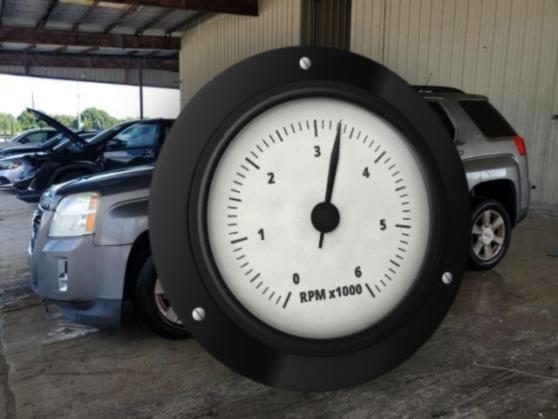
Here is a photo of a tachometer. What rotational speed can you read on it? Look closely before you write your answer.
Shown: 3300 rpm
